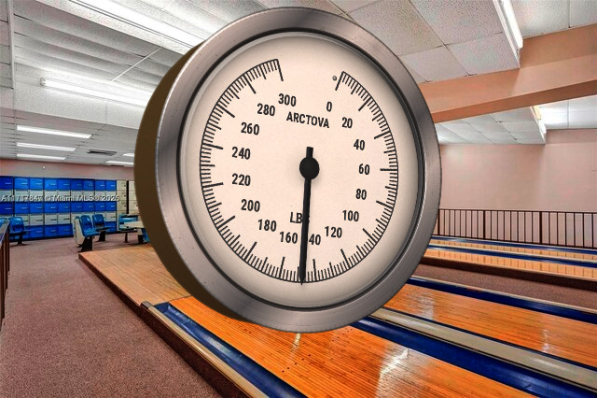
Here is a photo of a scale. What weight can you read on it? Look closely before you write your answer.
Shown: 150 lb
